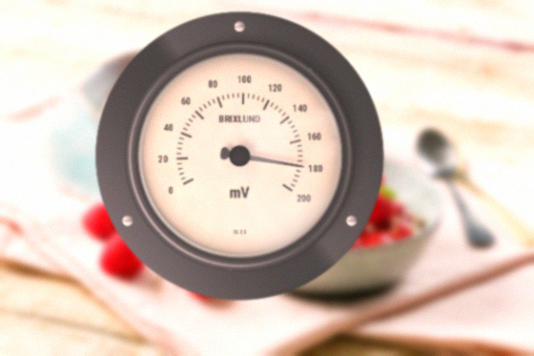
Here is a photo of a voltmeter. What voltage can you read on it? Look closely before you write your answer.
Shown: 180 mV
